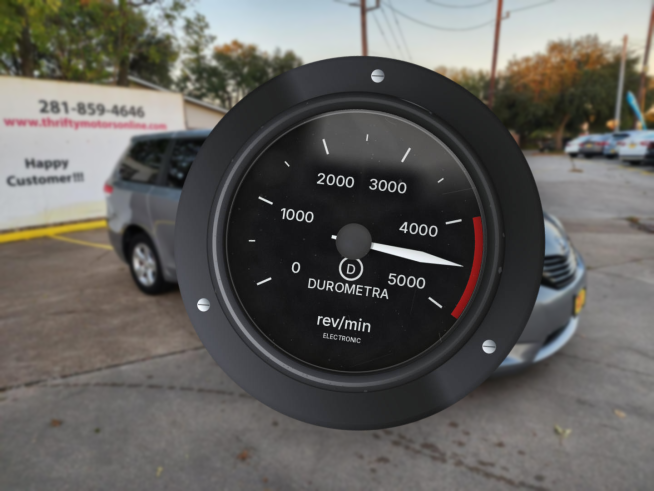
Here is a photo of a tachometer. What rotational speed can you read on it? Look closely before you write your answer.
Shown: 4500 rpm
